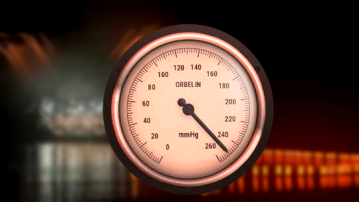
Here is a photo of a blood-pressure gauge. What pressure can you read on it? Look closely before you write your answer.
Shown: 250 mmHg
